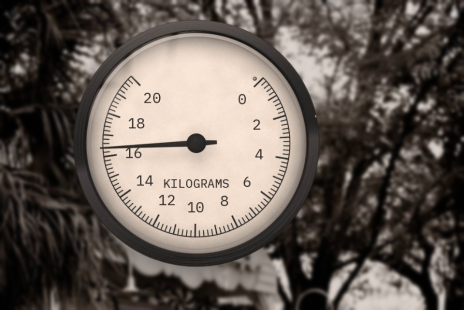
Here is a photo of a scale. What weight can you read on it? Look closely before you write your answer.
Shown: 16.4 kg
